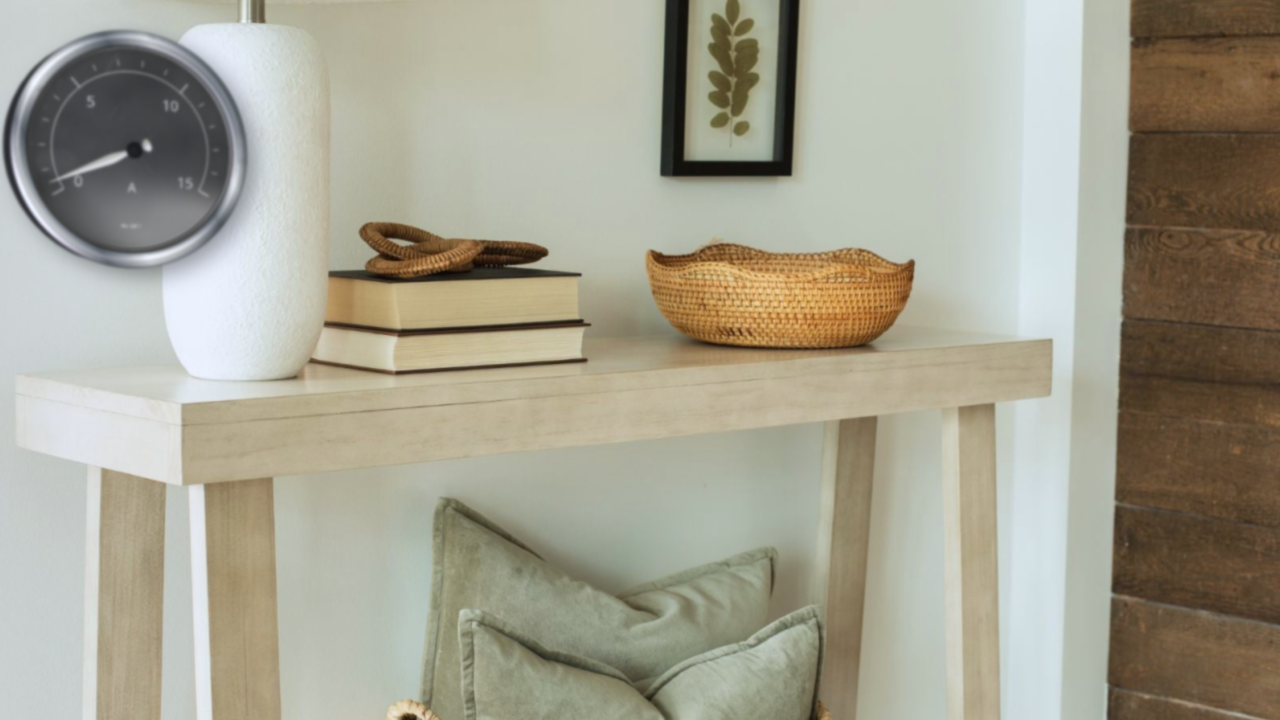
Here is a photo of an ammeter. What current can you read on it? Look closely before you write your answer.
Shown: 0.5 A
